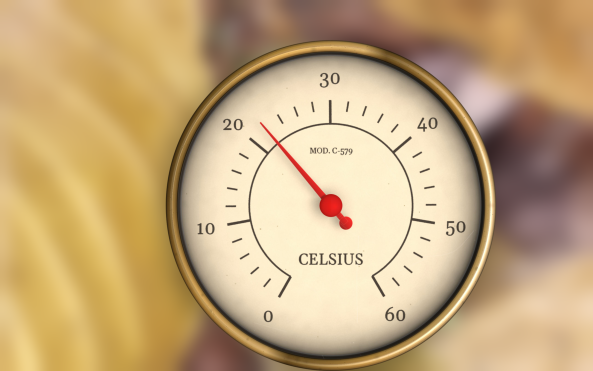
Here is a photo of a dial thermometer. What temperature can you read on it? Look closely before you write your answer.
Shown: 22 °C
